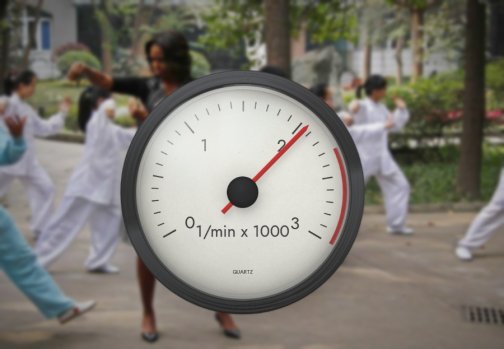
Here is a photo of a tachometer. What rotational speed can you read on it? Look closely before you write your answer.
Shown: 2050 rpm
